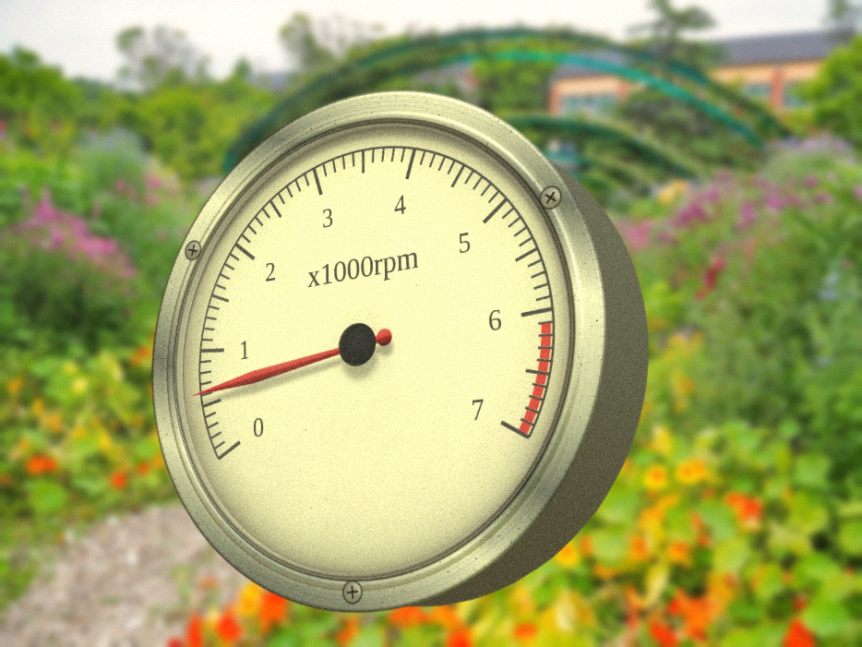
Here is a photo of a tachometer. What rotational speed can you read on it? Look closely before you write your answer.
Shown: 600 rpm
